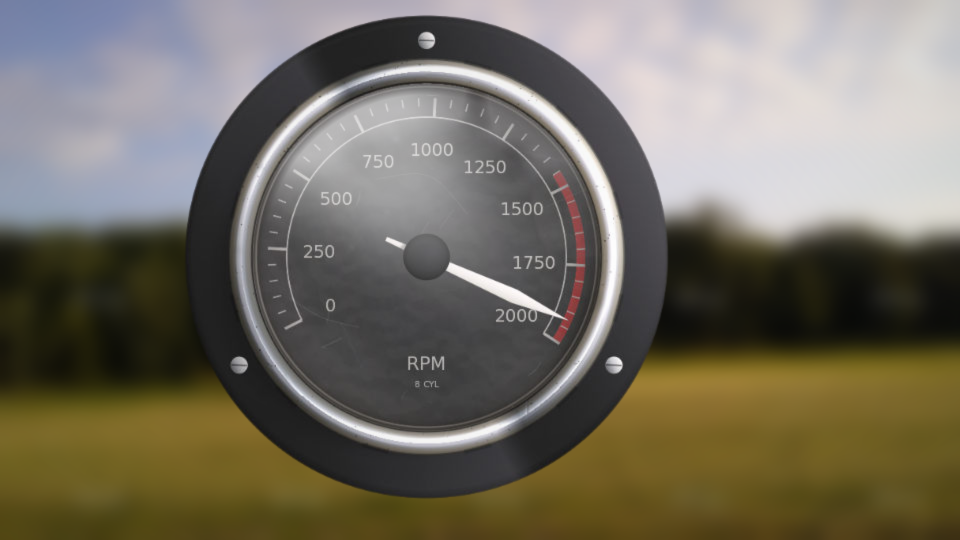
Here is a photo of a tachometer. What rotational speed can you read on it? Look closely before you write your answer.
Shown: 1925 rpm
